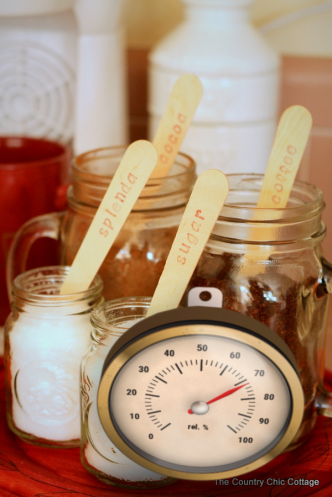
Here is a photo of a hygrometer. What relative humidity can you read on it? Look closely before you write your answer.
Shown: 70 %
